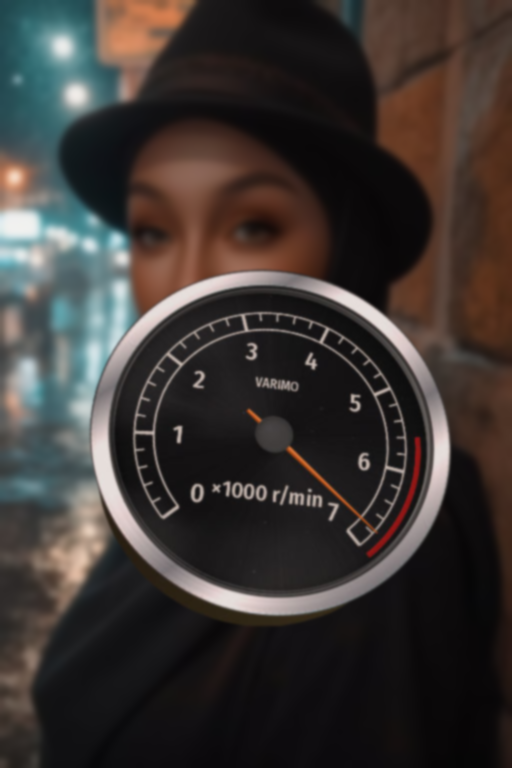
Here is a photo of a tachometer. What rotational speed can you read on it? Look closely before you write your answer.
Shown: 6800 rpm
